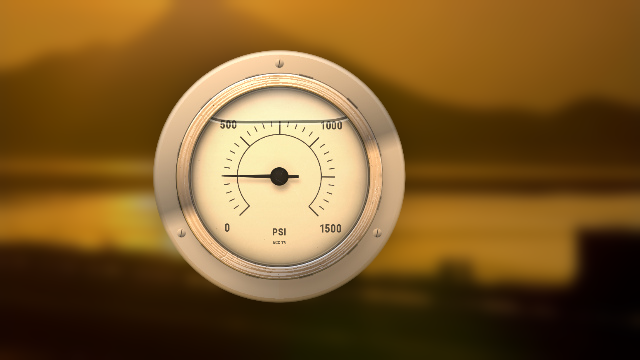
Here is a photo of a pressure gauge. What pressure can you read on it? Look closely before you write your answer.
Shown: 250 psi
